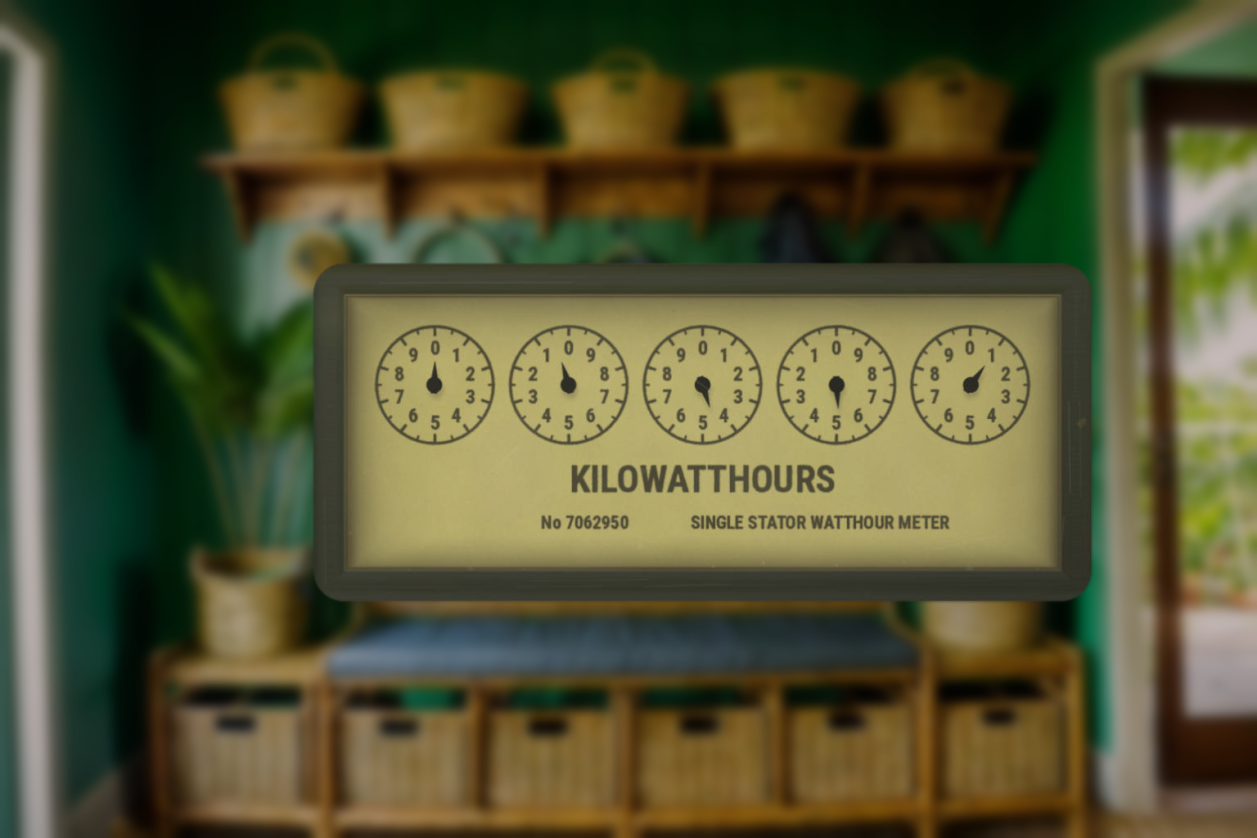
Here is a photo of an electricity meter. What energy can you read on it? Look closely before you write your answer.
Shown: 451 kWh
